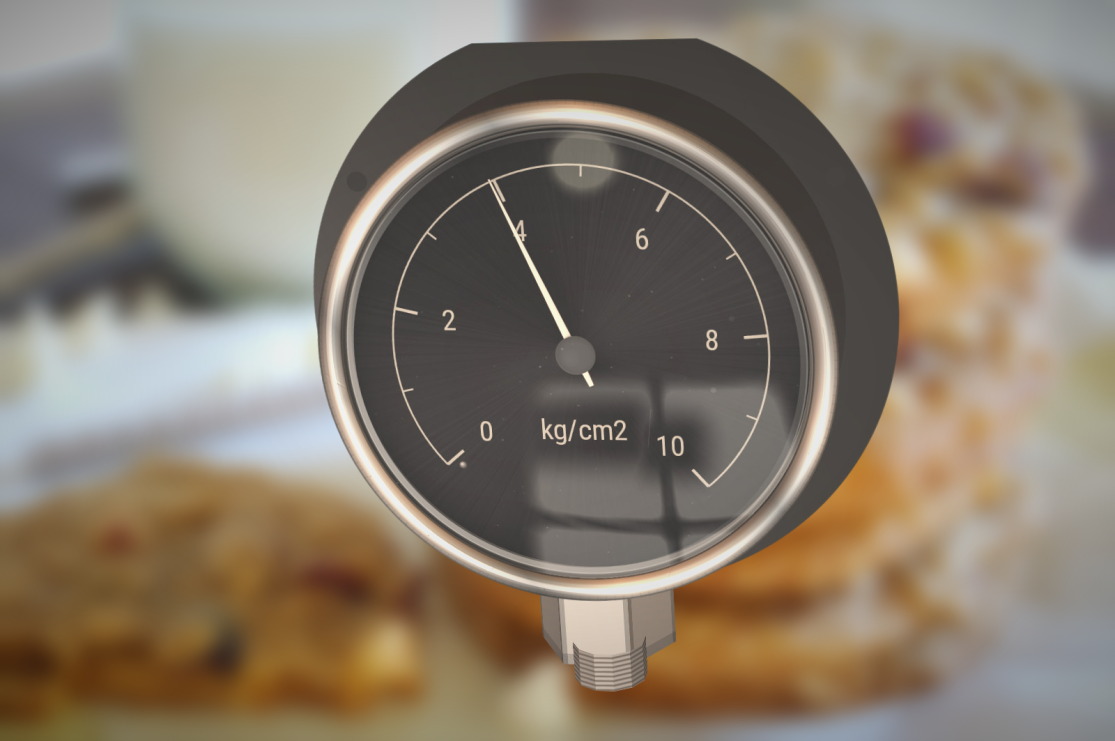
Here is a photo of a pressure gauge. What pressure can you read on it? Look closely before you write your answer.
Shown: 4 kg/cm²
